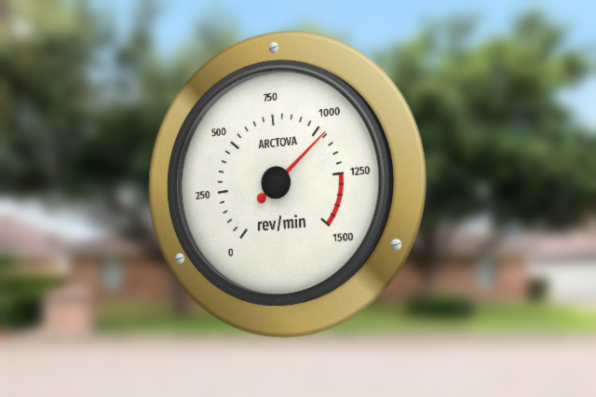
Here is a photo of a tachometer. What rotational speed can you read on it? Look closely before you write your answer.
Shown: 1050 rpm
